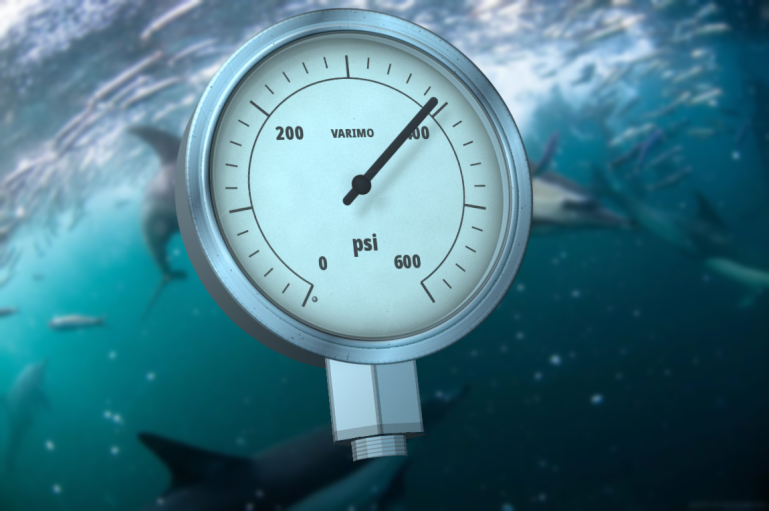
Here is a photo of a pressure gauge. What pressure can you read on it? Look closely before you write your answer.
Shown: 390 psi
